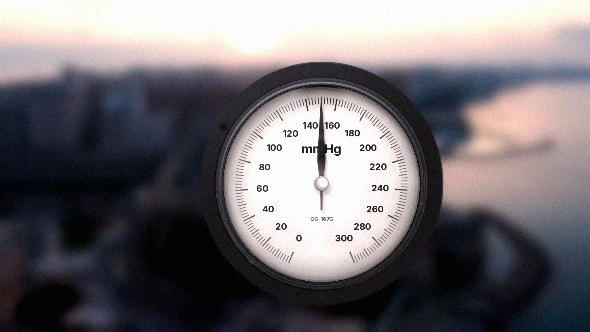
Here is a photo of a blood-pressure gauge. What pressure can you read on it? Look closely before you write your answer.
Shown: 150 mmHg
